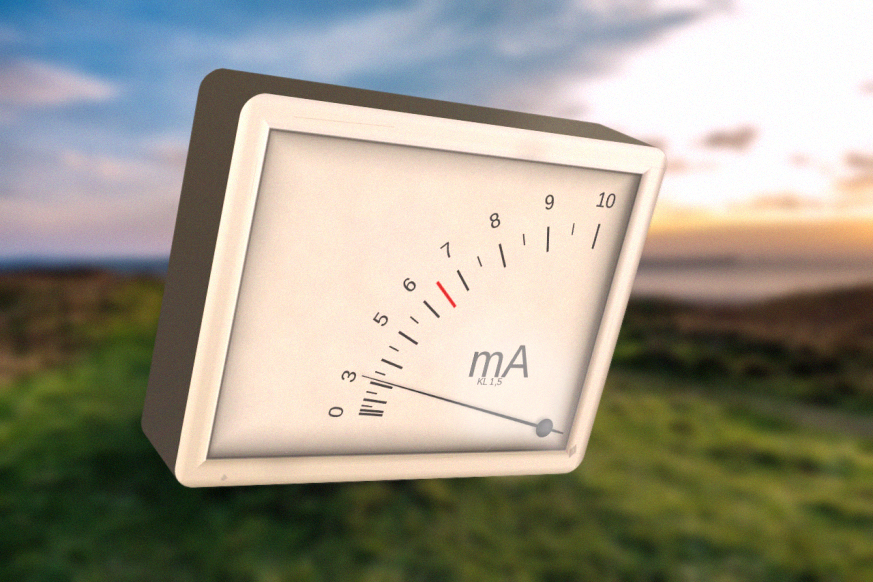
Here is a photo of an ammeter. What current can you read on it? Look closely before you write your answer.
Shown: 3.25 mA
